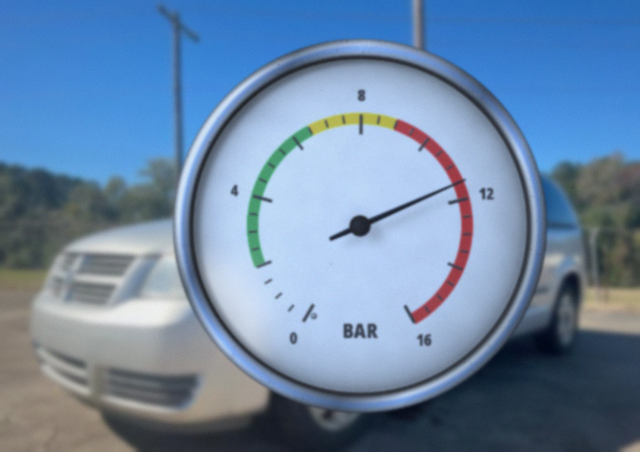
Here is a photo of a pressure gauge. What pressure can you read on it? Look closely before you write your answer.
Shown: 11.5 bar
